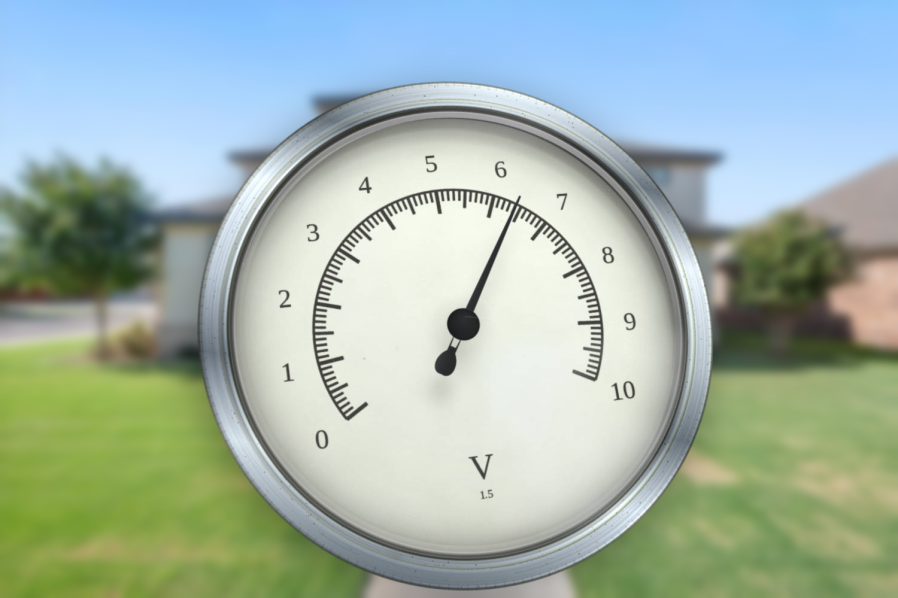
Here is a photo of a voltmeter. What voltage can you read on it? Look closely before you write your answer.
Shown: 6.4 V
